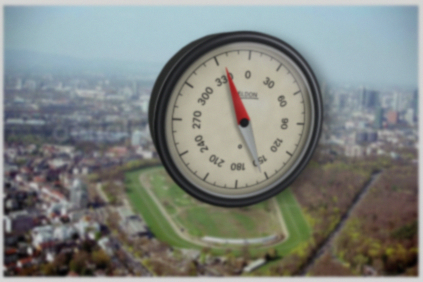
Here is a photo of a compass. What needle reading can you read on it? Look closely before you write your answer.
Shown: 335 °
